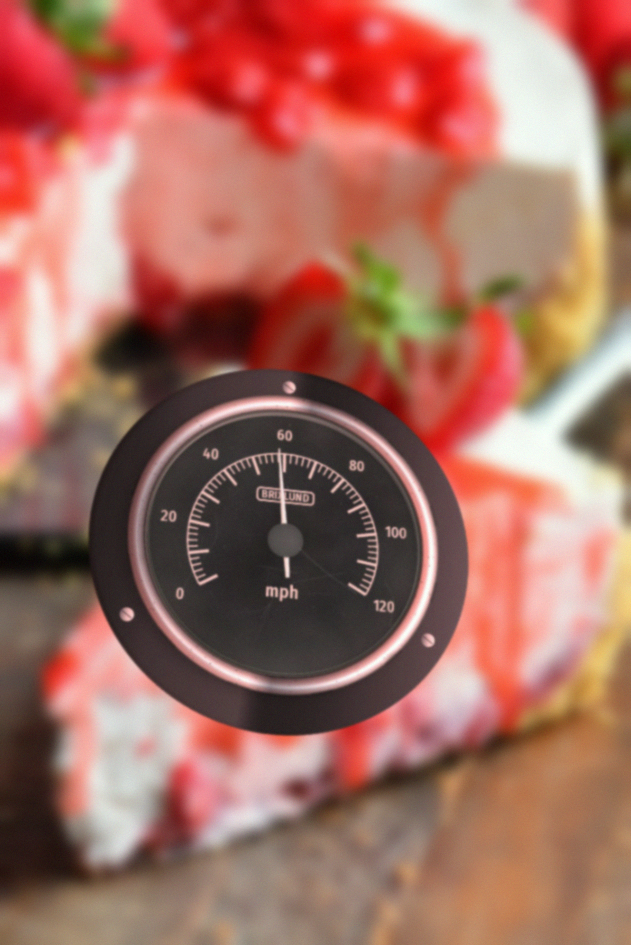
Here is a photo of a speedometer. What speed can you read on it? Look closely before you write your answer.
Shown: 58 mph
